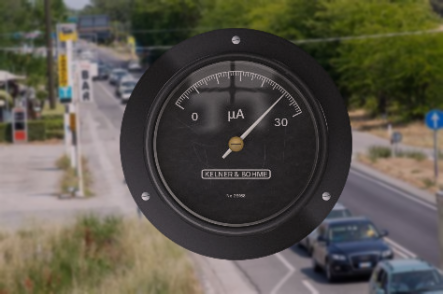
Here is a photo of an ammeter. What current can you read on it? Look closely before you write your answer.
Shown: 25 µA
